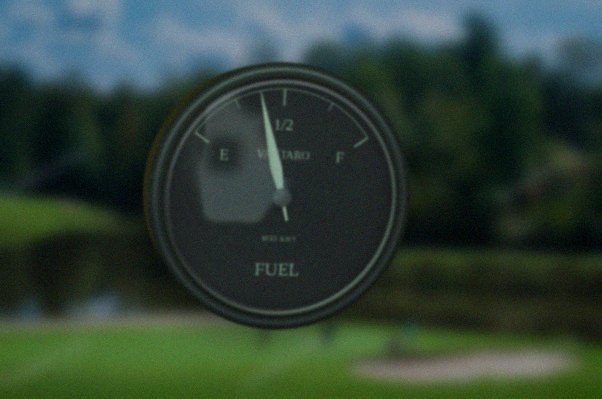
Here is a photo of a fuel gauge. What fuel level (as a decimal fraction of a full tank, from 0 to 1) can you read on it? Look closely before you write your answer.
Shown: 0.375
